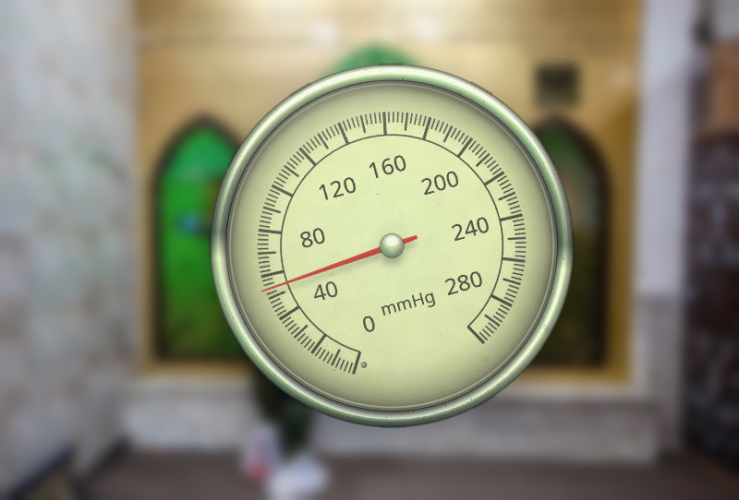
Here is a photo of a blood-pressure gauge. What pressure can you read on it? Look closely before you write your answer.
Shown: 54 mmHg
